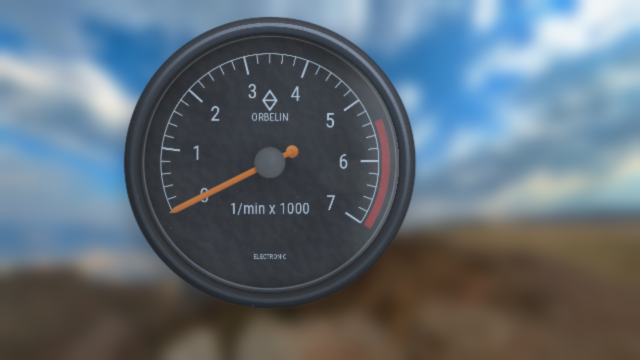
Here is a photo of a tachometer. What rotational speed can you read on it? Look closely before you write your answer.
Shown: 0 rpm
